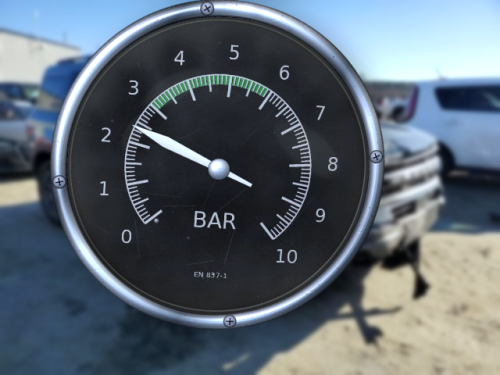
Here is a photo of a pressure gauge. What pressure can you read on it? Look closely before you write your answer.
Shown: 2.4 bar
